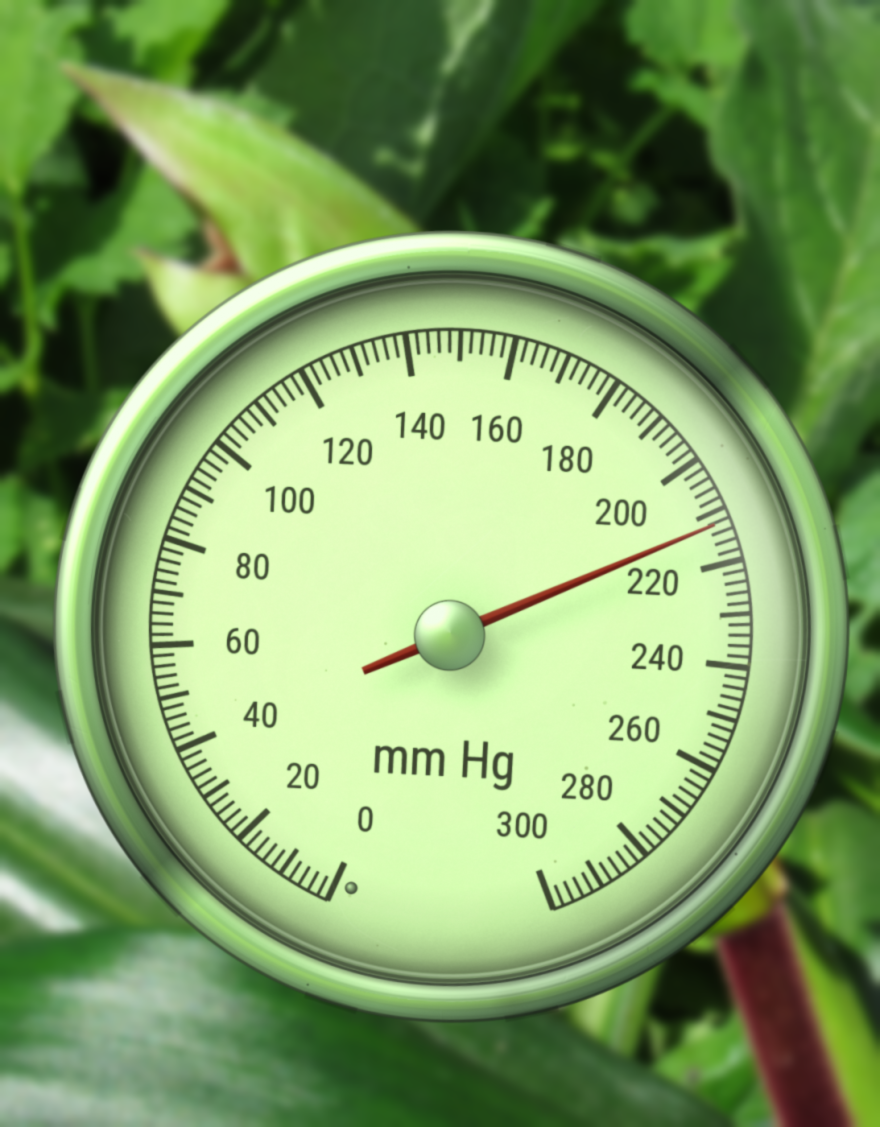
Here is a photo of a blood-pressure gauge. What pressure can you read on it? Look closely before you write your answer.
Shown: 212 mmHg
